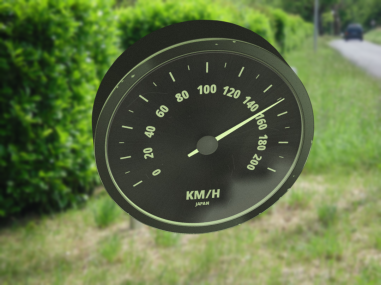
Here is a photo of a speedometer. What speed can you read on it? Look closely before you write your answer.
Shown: 150 km/h
